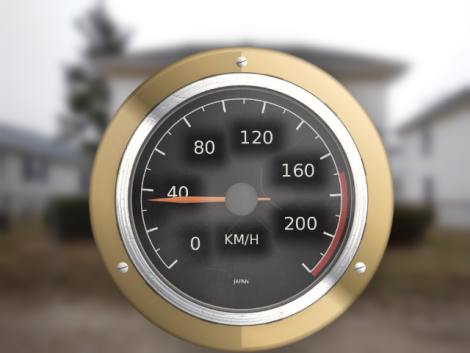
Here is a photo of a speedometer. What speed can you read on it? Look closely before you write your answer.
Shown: 35 km/h
